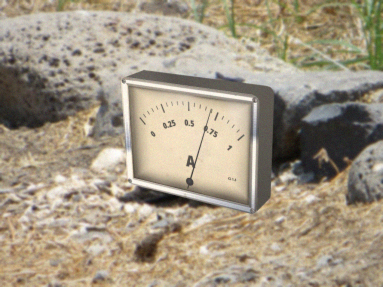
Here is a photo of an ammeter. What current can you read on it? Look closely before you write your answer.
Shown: 0.7 A
